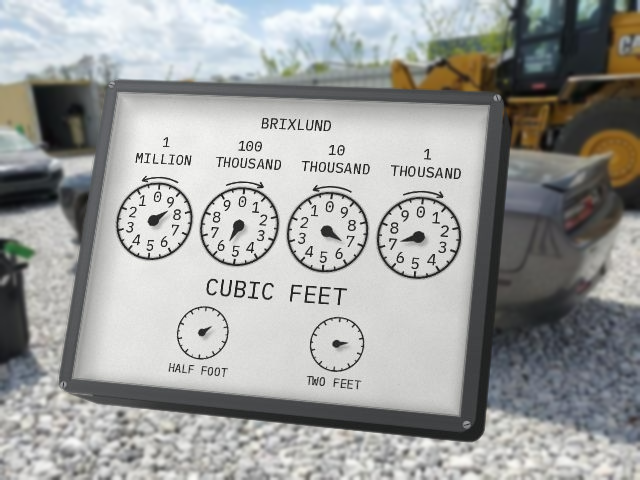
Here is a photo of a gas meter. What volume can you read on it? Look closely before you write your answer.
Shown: 856700 ft³
